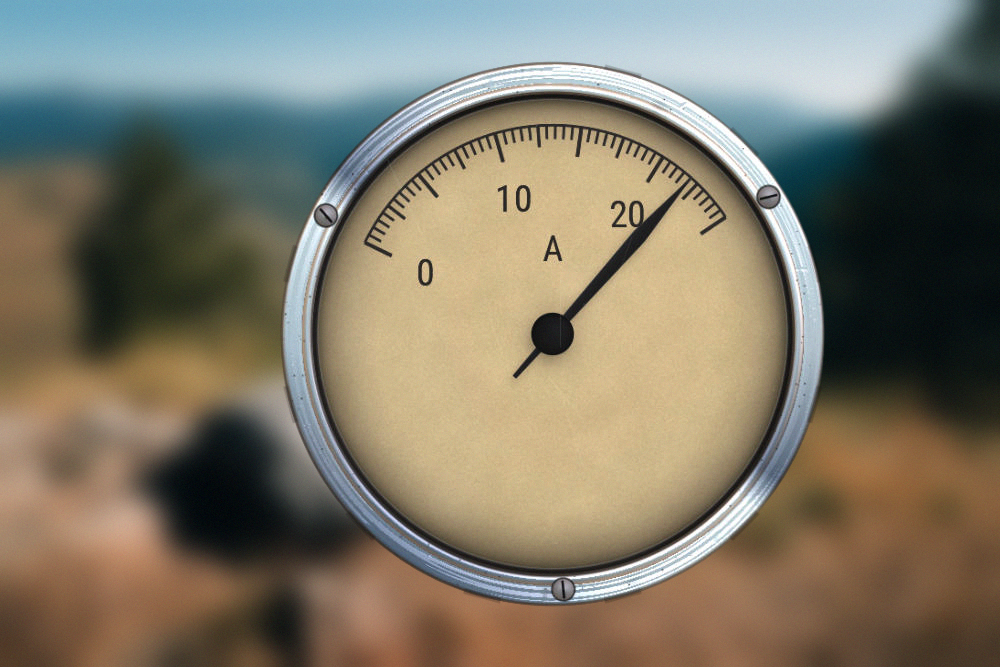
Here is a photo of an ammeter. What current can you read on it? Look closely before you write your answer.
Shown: 22 A
